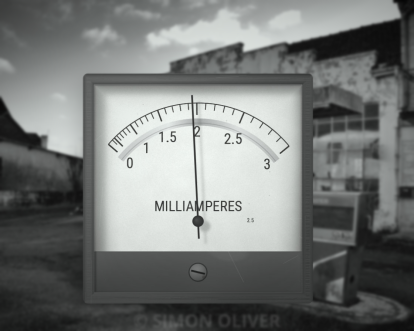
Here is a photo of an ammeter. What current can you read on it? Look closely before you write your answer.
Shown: 1.95 mA
